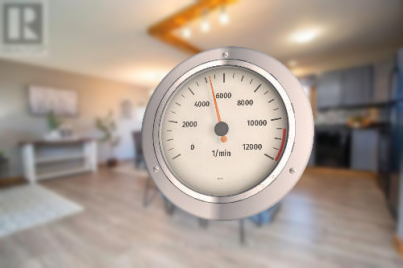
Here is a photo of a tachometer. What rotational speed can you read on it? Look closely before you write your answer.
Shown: 5250 rpm
